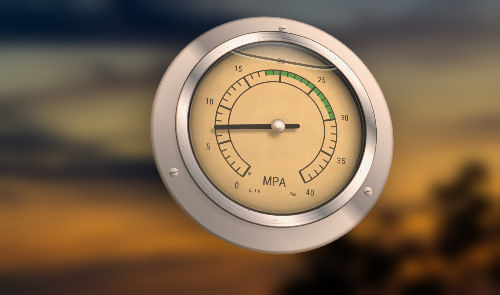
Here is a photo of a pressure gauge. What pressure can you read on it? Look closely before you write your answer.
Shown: 7 MPa
